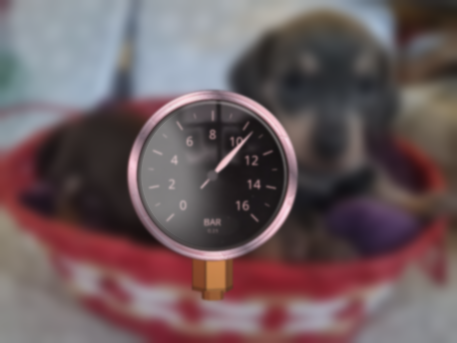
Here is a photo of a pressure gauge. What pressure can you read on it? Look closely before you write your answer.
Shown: 10.5 bar
